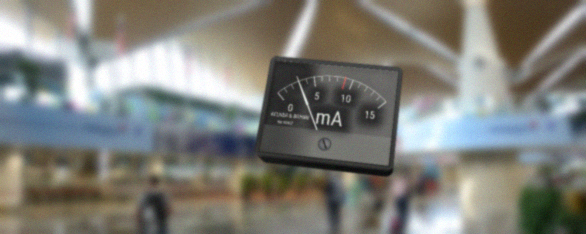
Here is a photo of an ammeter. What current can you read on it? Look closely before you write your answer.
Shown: 3 mA
